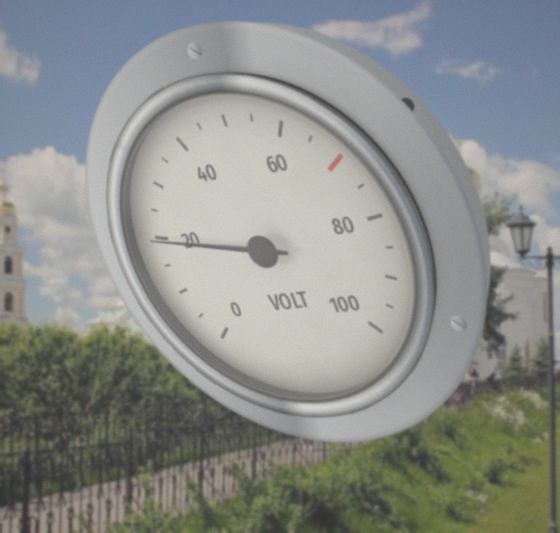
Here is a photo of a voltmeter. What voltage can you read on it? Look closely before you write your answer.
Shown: 20 V
